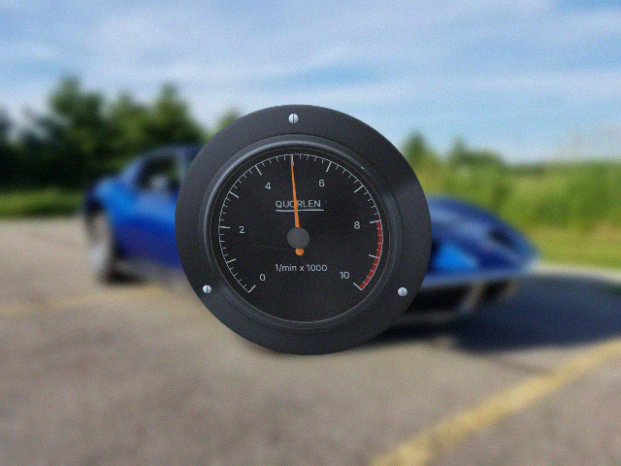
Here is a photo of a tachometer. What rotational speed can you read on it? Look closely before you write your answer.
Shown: 5000 rpm
